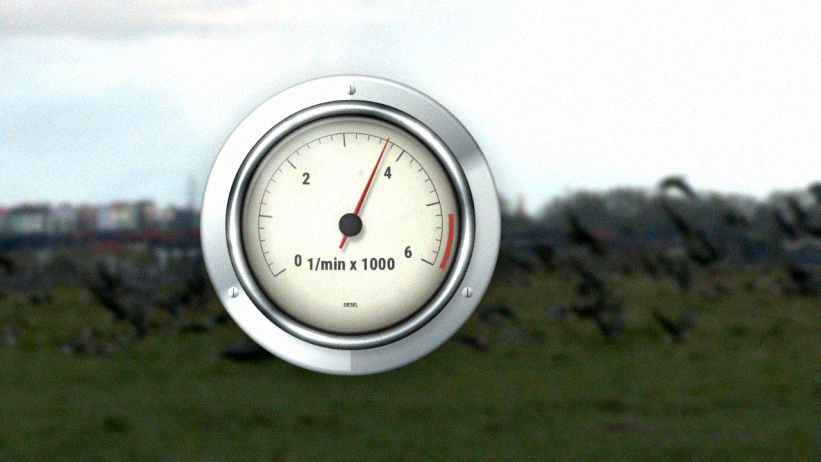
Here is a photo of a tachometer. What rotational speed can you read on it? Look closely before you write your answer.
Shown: 3700 rpm
